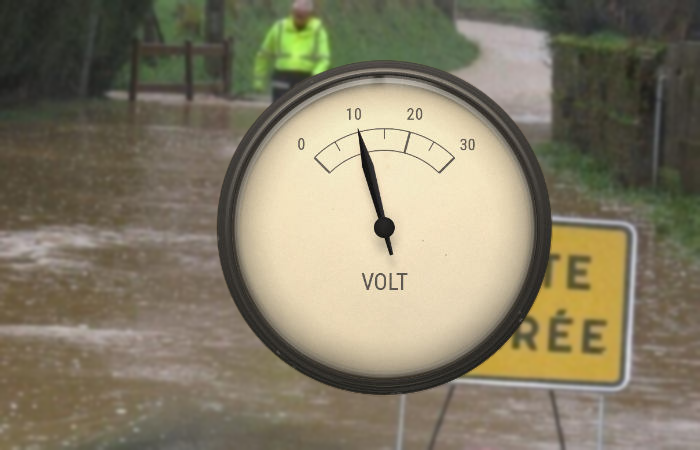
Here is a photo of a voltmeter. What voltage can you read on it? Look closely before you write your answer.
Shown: 10 V
